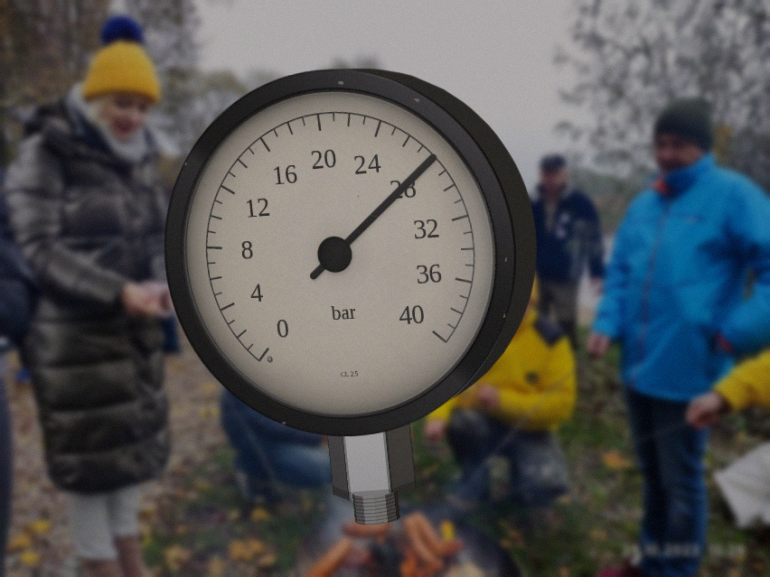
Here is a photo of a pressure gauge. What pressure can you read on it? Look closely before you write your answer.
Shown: 28 bar
